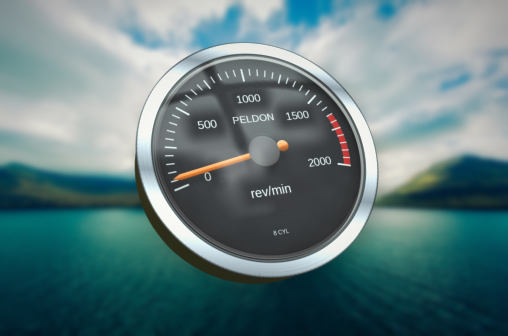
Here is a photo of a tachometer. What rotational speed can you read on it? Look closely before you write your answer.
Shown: 50 rpm
